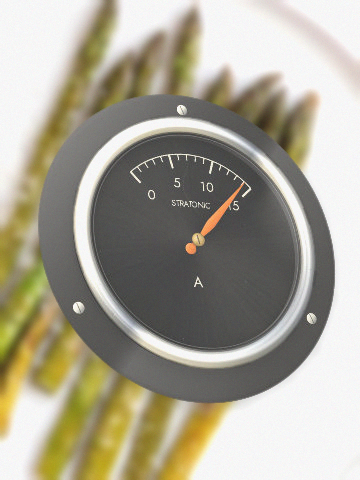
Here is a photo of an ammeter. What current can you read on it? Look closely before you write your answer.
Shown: 14 A
